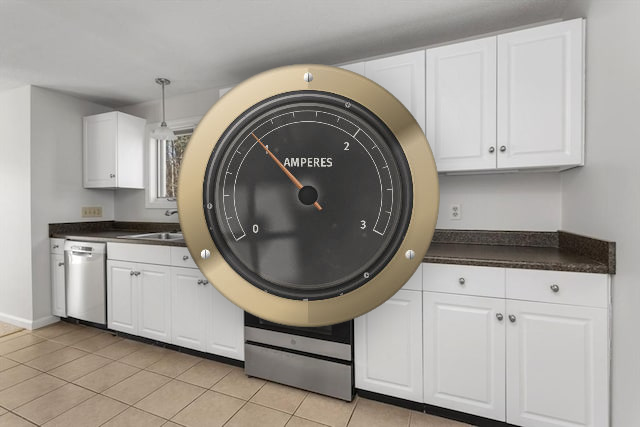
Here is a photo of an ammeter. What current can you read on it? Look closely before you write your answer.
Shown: 1 A
